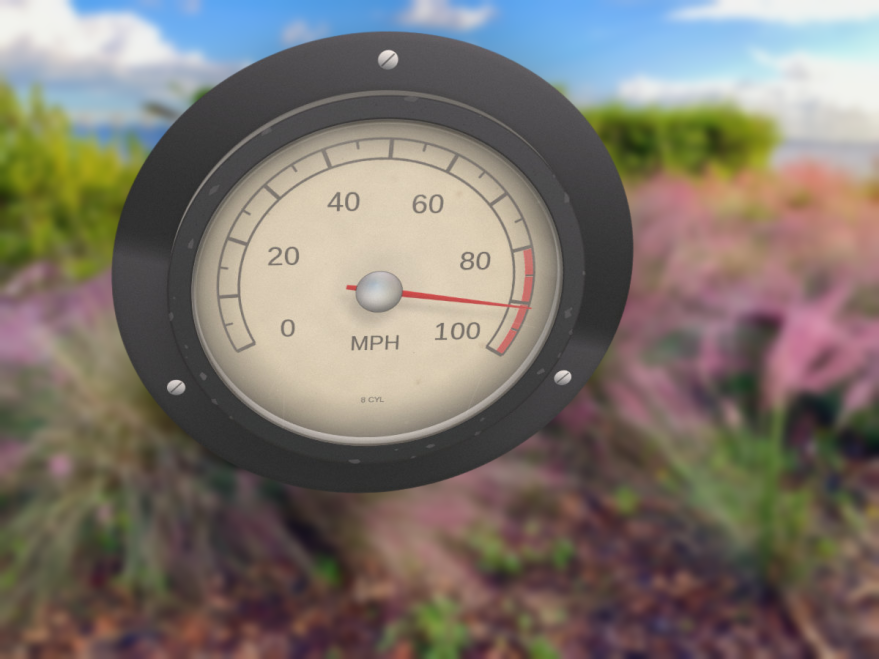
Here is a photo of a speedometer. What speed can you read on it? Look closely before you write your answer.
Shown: 90 mph
